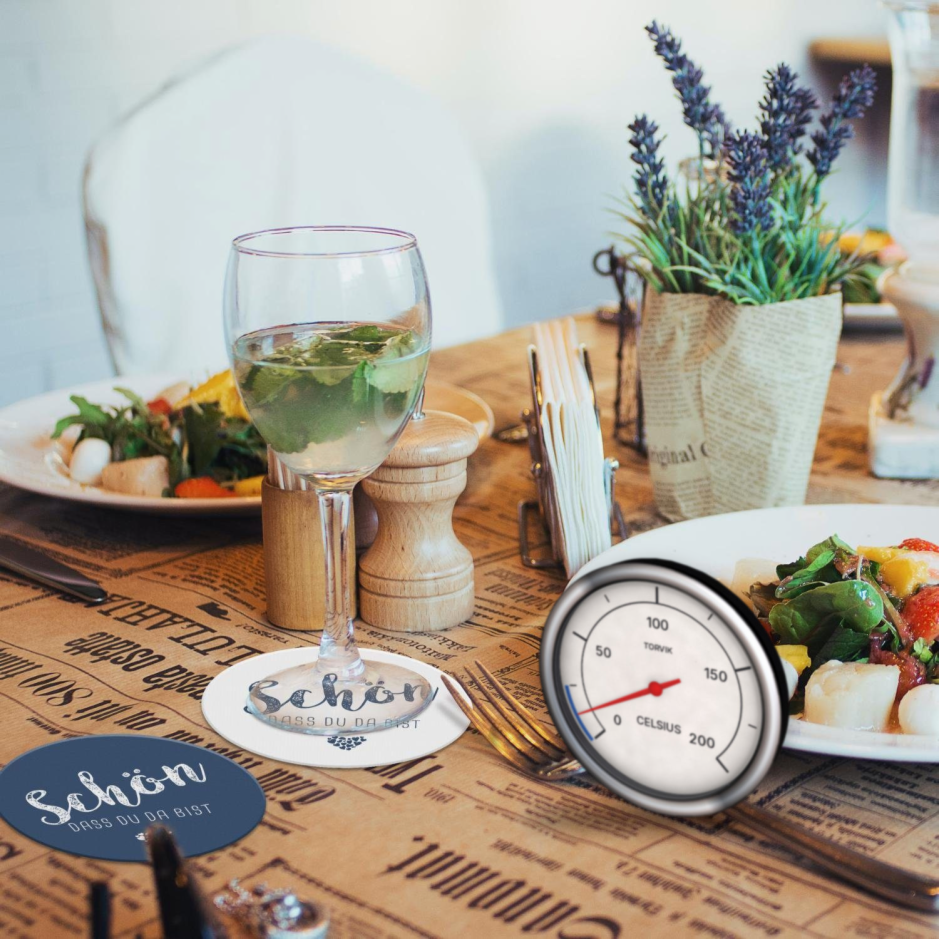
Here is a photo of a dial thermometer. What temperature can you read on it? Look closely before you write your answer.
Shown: 12.5 °C
